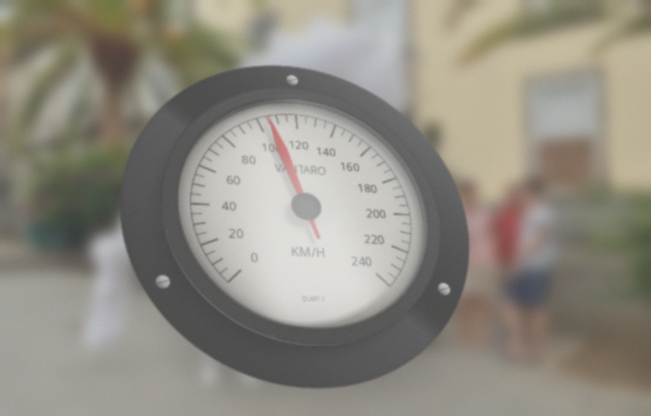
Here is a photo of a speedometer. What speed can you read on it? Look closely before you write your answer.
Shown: 105 km/h
